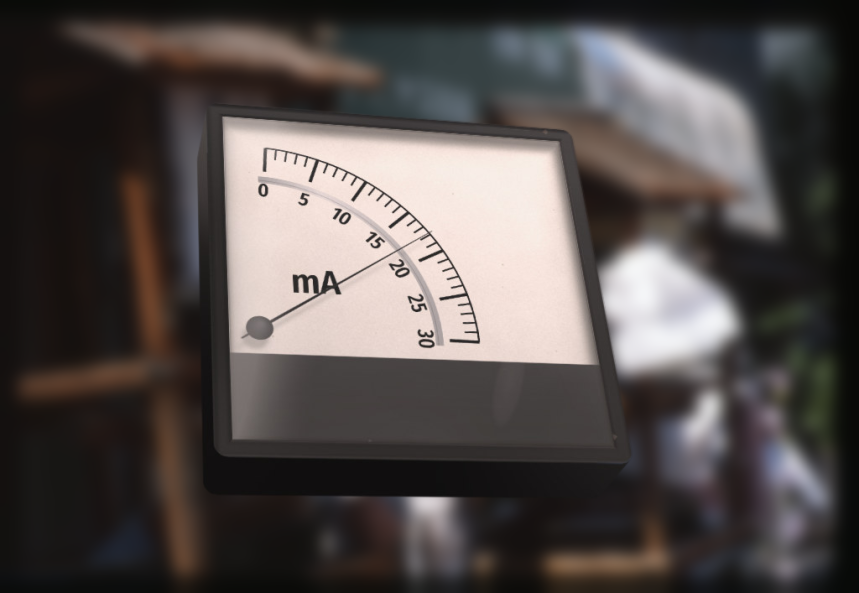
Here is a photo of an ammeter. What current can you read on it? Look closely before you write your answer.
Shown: 18 mA
